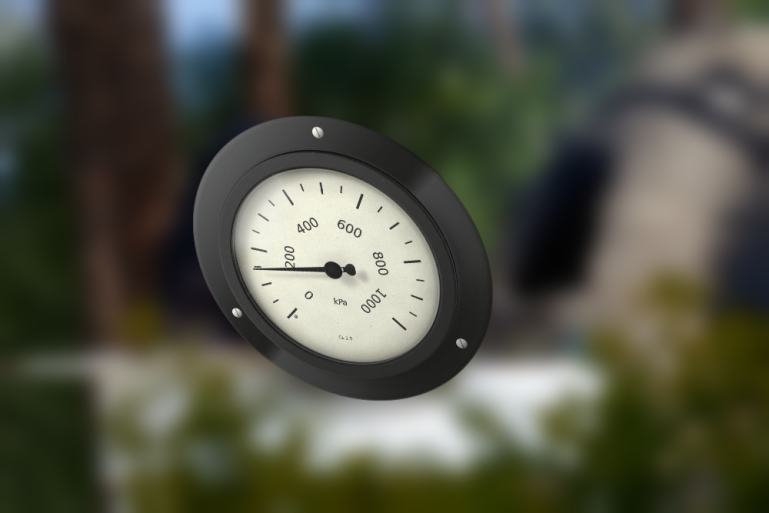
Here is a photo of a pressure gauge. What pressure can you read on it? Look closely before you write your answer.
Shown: 150 kPa
